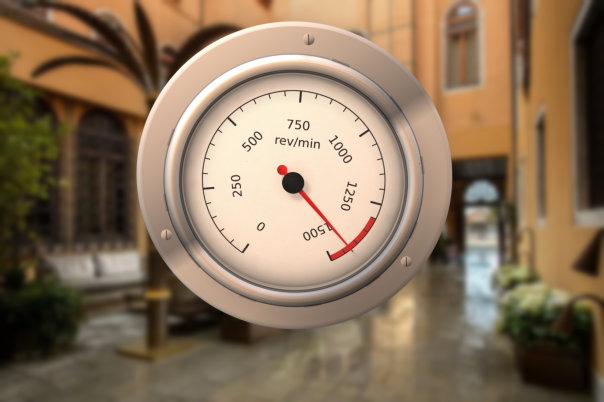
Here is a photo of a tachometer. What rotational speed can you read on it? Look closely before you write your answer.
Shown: 1425 rpm
